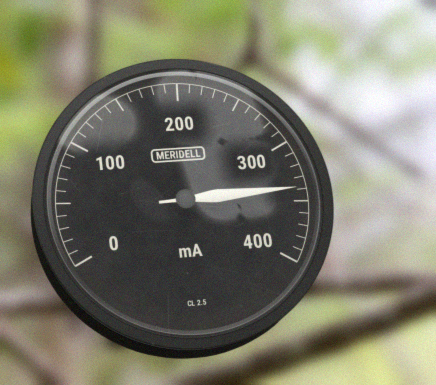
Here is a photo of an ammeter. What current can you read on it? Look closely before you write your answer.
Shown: 340 mA
